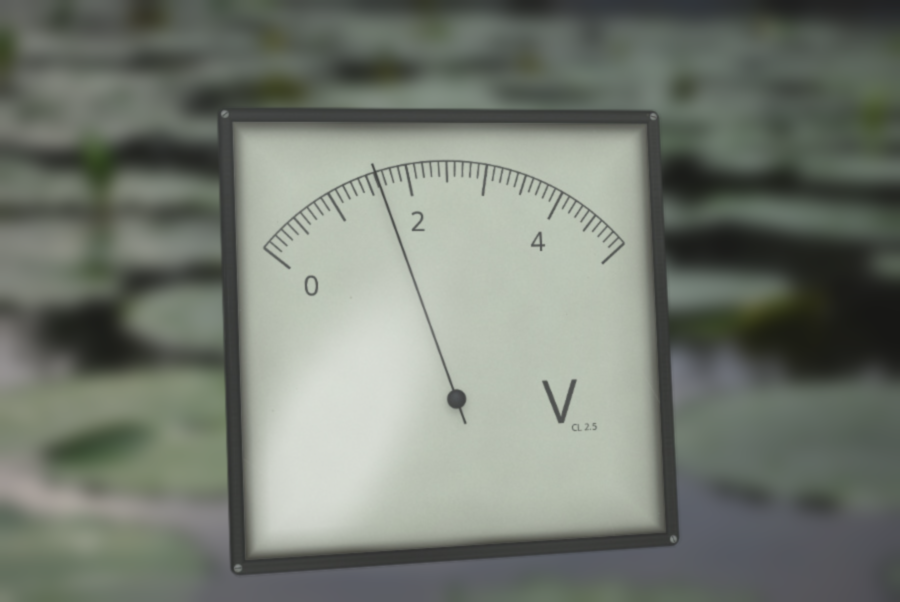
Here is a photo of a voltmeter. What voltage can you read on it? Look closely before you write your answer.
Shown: 1.6 V
